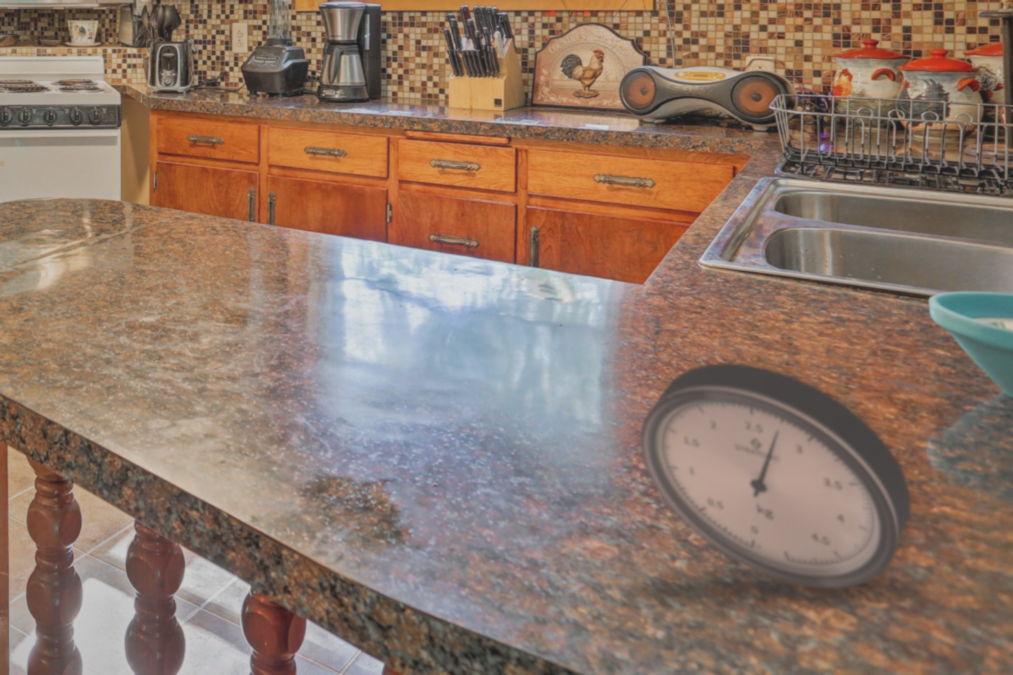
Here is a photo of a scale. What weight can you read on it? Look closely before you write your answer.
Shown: 2.75 kg
